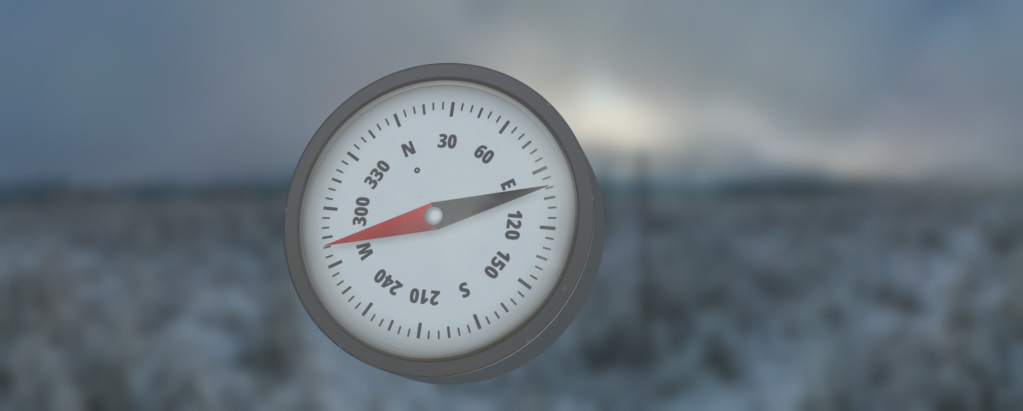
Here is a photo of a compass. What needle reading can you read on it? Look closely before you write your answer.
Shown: 280 °
